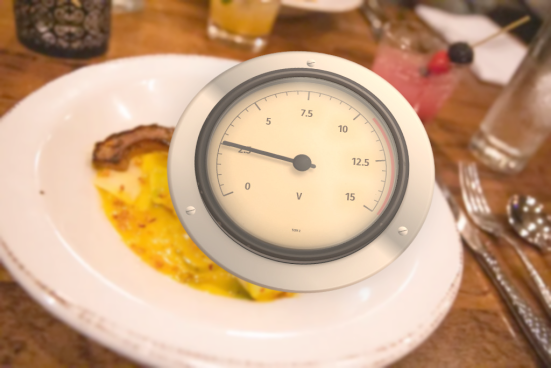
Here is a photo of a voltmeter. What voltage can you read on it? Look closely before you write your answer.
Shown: 2.5 V
